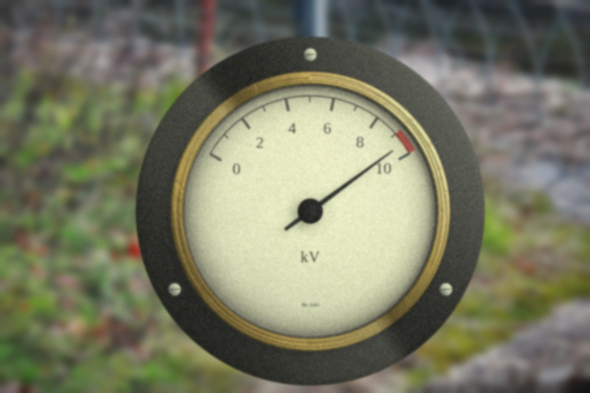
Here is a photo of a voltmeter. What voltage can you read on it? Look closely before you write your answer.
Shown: 9.5 kV
